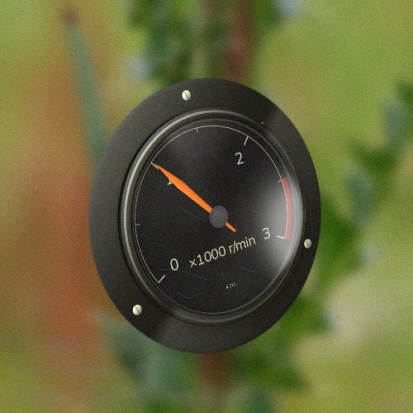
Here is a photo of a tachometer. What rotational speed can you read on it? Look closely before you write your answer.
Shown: 1000 rpm
